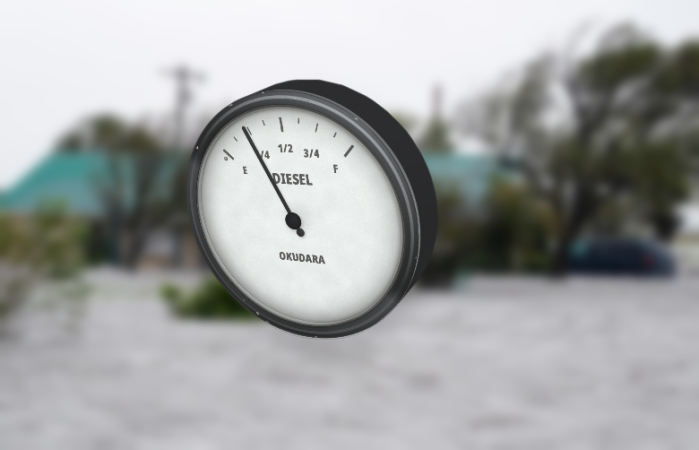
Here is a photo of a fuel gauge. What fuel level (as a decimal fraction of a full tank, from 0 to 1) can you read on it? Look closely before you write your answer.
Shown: 0.25
